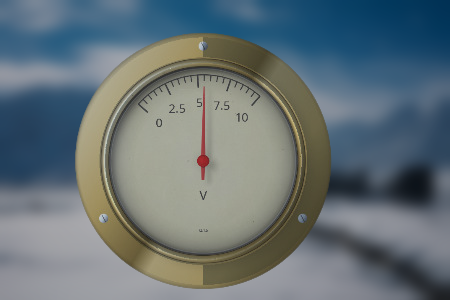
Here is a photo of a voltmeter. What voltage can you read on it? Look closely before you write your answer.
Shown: 5.5 V
